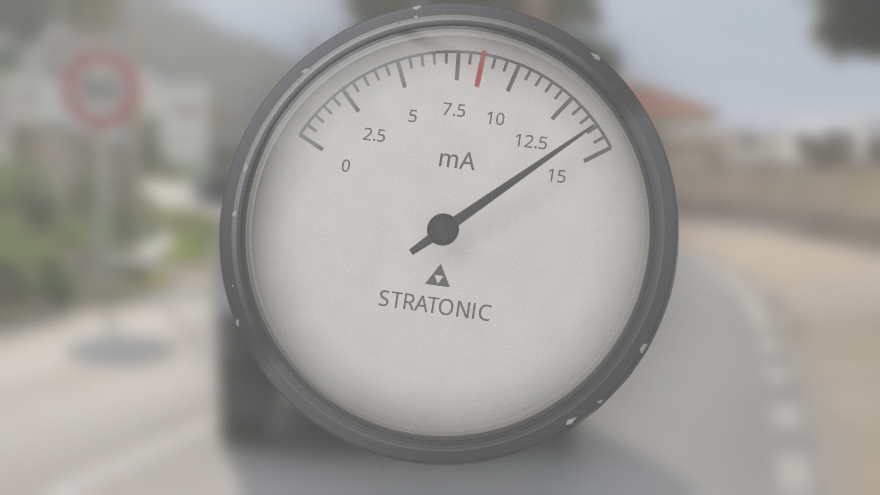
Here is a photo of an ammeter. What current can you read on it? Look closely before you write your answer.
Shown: 14 mA
